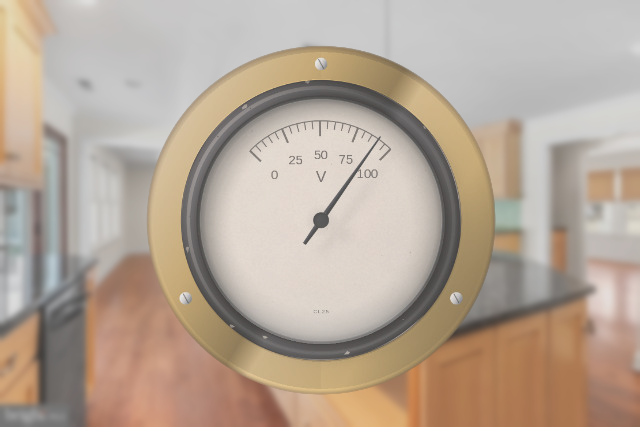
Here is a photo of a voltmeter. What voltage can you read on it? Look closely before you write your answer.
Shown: 90 V
